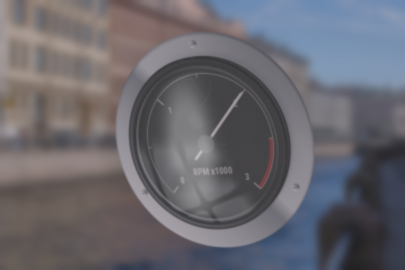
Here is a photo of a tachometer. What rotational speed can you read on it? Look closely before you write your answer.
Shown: 2000 rpm
